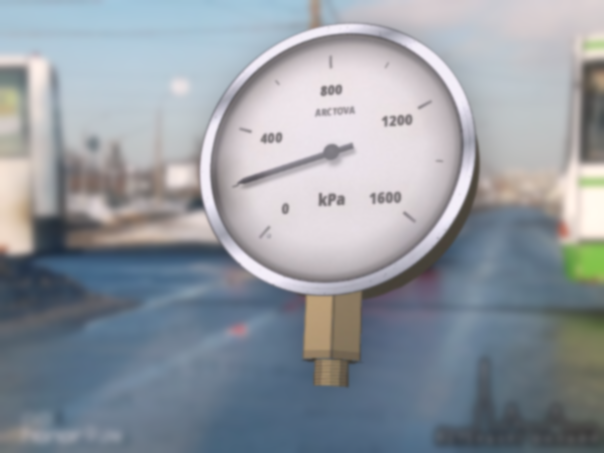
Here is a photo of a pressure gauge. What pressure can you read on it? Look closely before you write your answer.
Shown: 200 kPa
